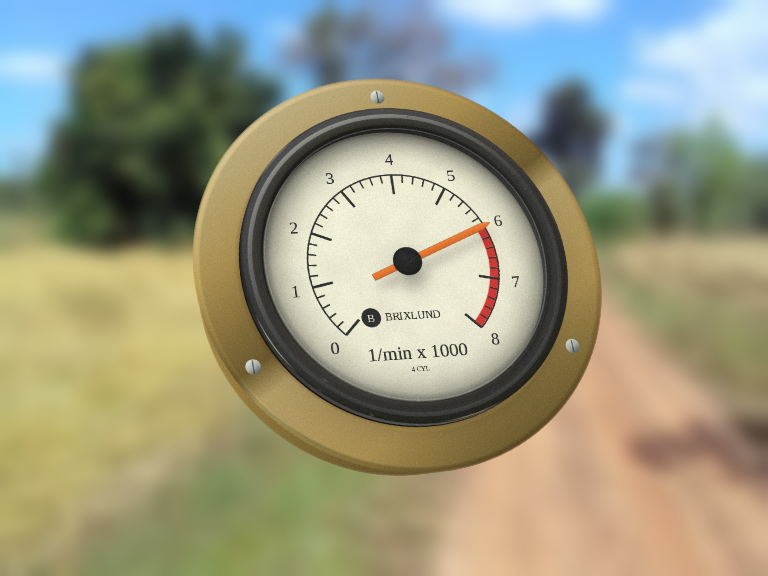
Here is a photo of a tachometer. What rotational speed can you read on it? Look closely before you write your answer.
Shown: 6000 rpm
